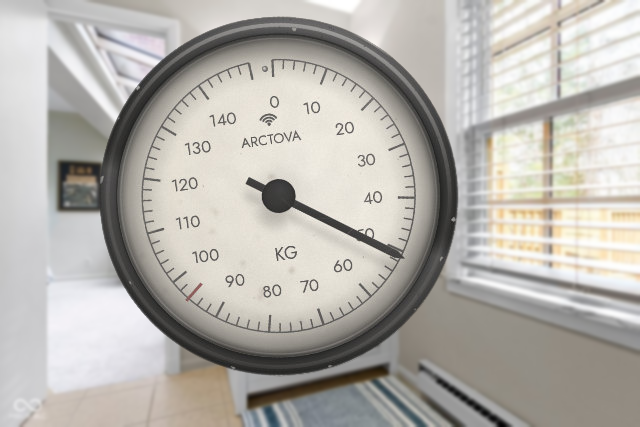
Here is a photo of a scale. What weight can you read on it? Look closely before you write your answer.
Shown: 51 kg
